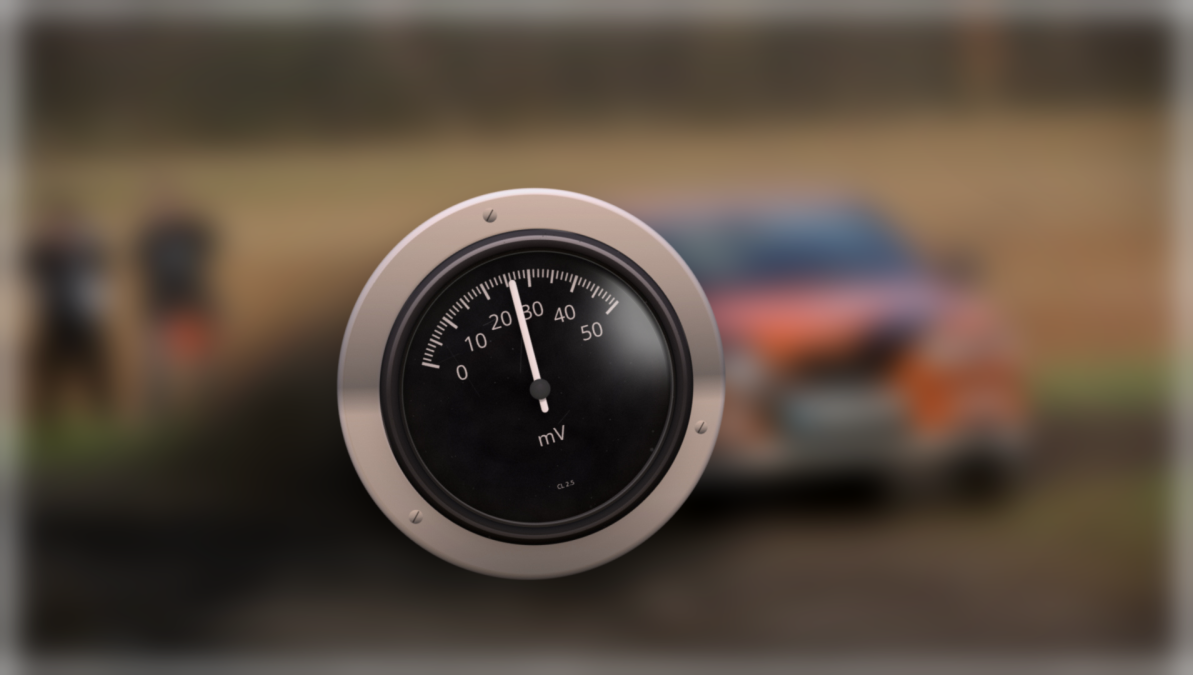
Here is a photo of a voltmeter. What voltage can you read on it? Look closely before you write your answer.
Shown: 26 mV
